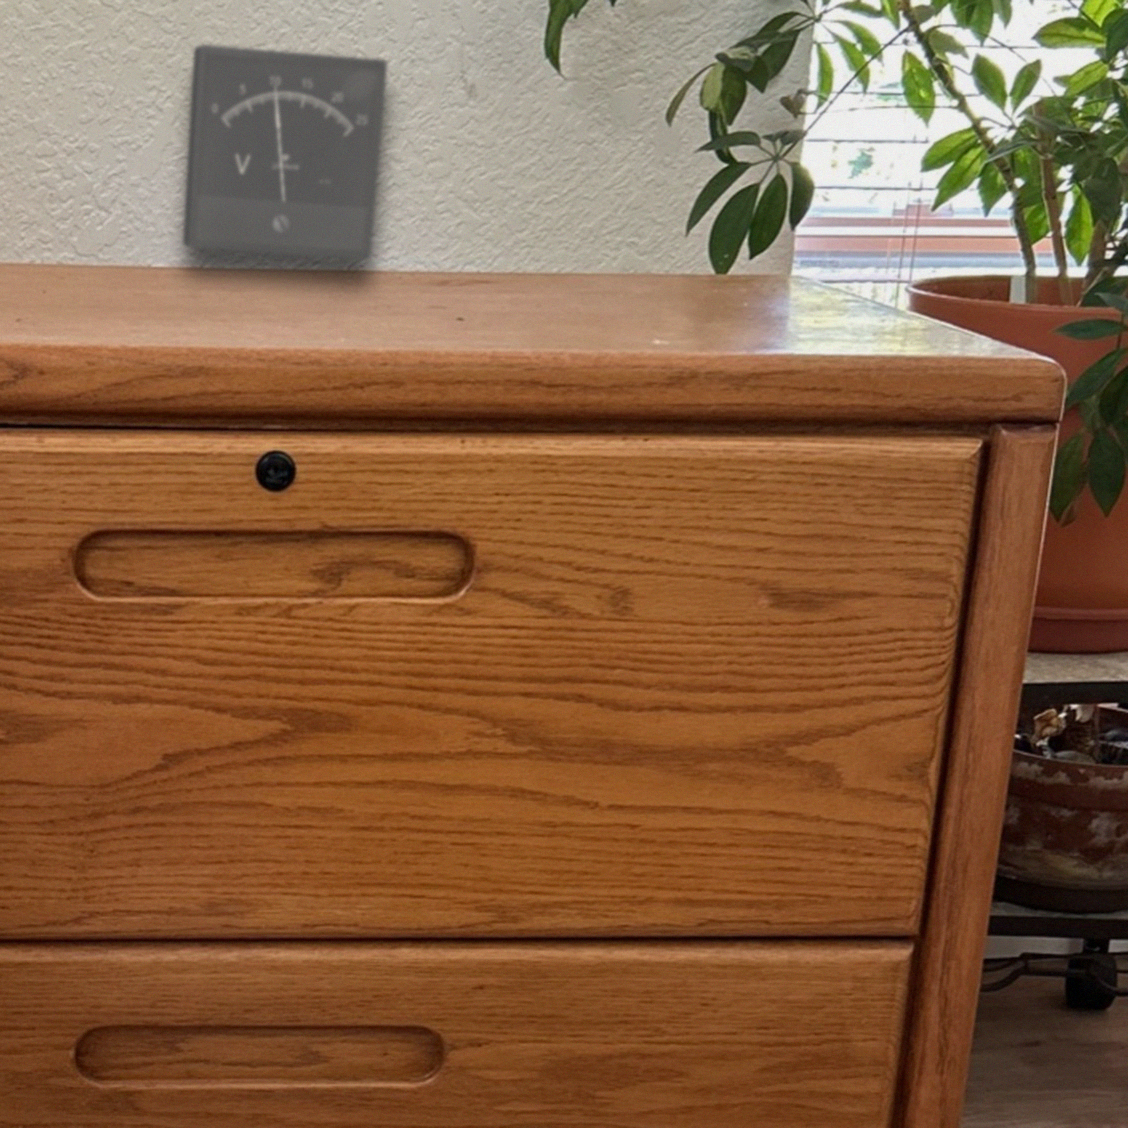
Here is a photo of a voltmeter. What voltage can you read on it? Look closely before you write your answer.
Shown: 10 V
